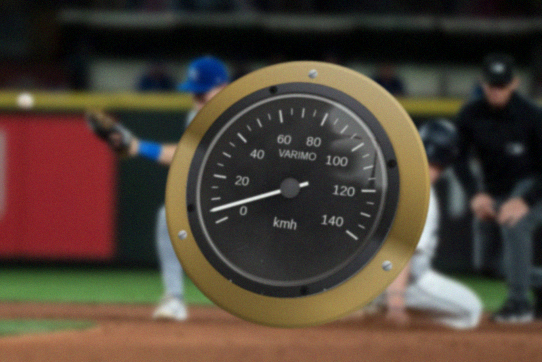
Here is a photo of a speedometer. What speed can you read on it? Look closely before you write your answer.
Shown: 5 km/h
